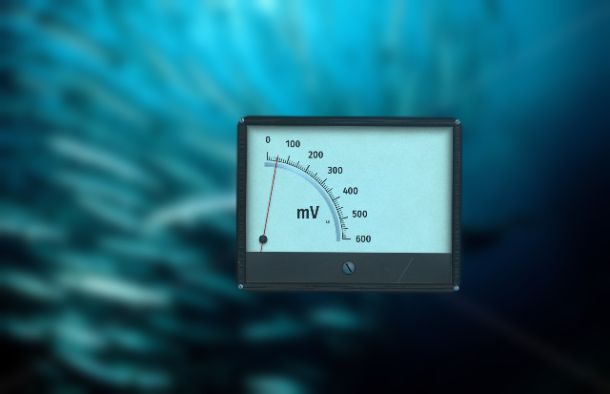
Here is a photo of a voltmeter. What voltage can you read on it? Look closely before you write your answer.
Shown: 50 mV
